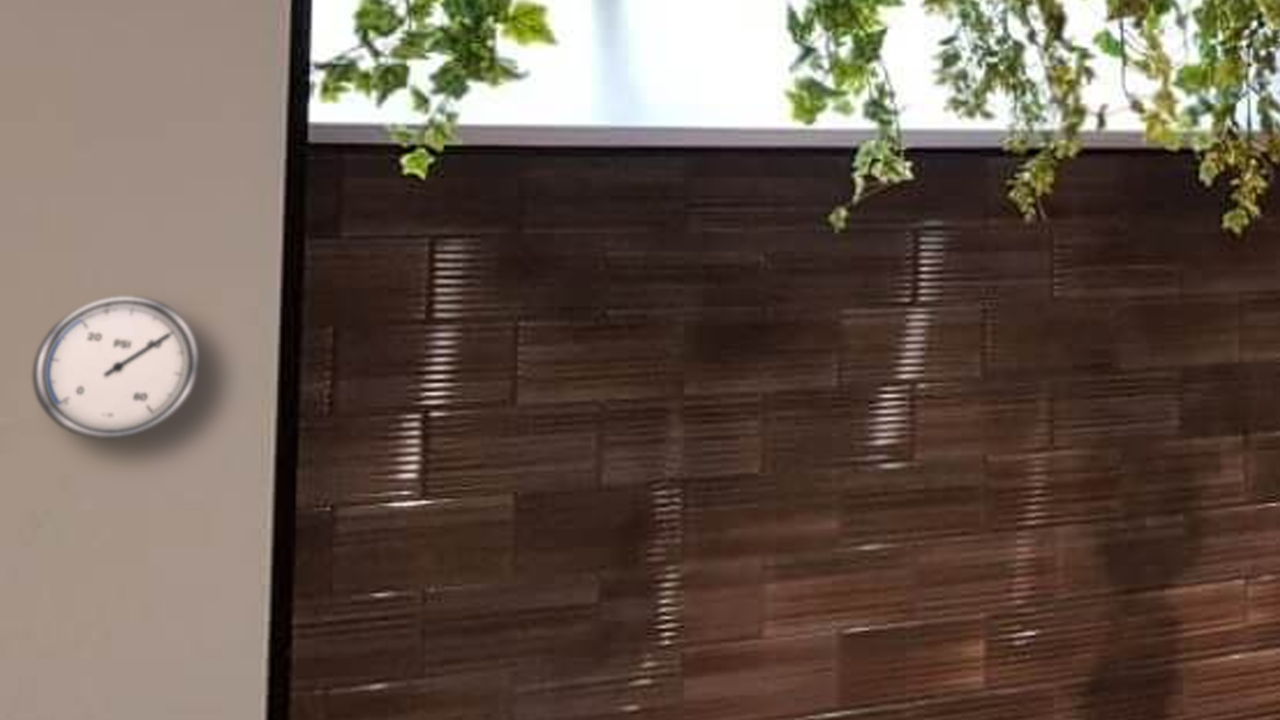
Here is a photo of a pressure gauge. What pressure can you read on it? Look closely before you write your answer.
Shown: 40 psi
